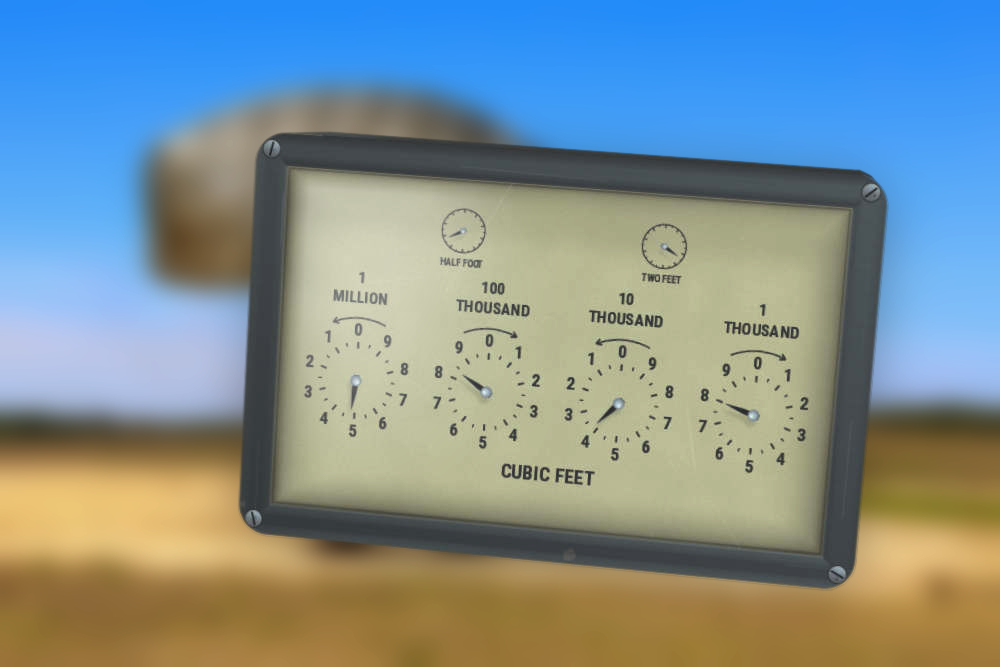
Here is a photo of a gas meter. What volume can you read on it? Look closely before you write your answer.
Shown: 483800 ft³
